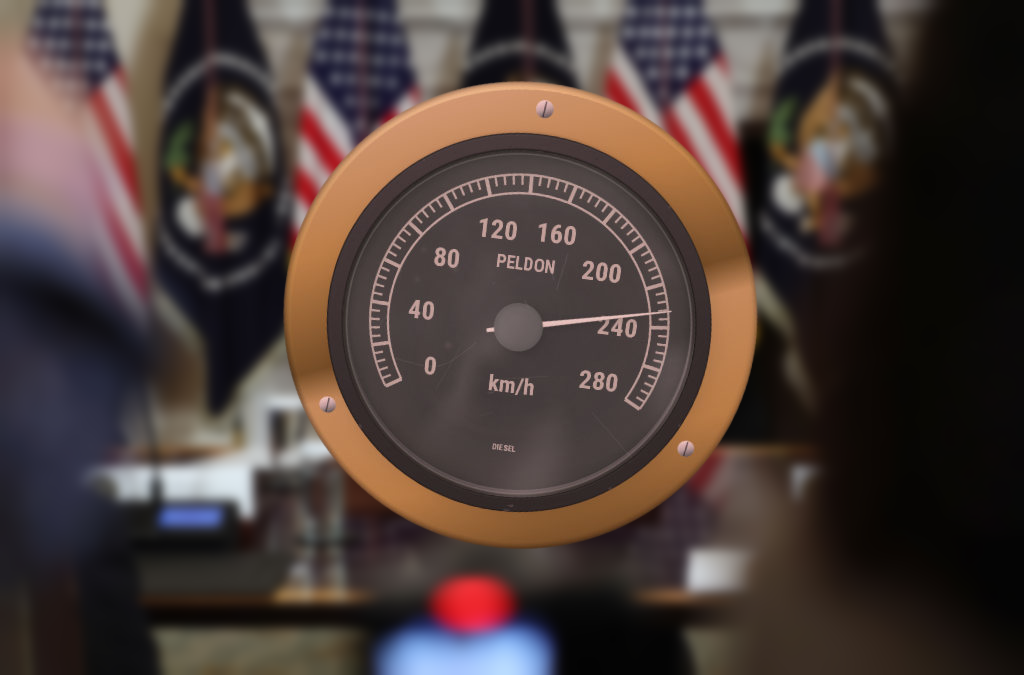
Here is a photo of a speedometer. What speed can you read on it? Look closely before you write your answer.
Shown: 232 km/h
